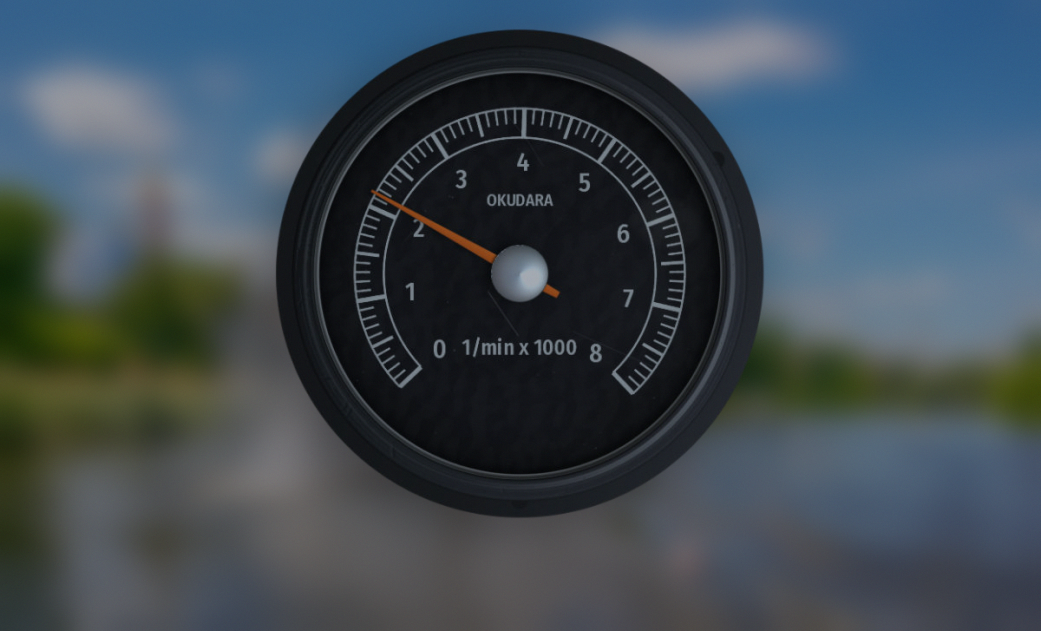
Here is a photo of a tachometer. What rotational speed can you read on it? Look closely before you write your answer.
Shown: 2150 rpm
